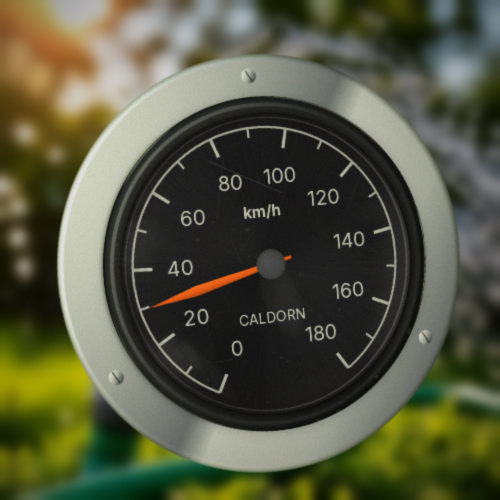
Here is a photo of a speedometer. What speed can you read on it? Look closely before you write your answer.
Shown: 30 km/h
